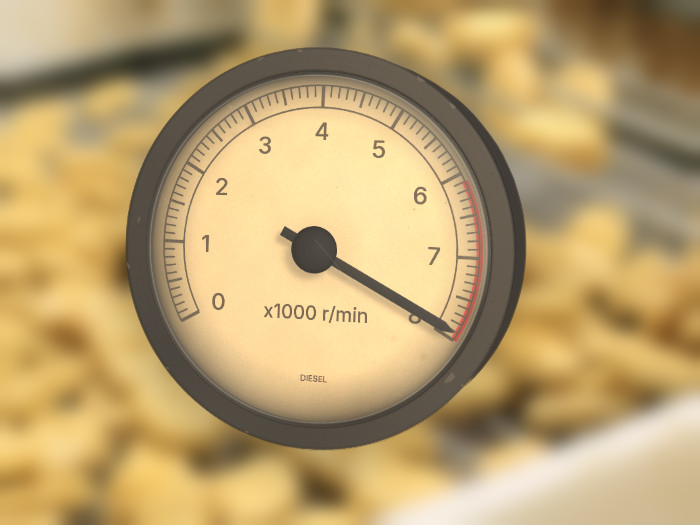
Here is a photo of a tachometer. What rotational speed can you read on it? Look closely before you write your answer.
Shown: 7900 rpm
